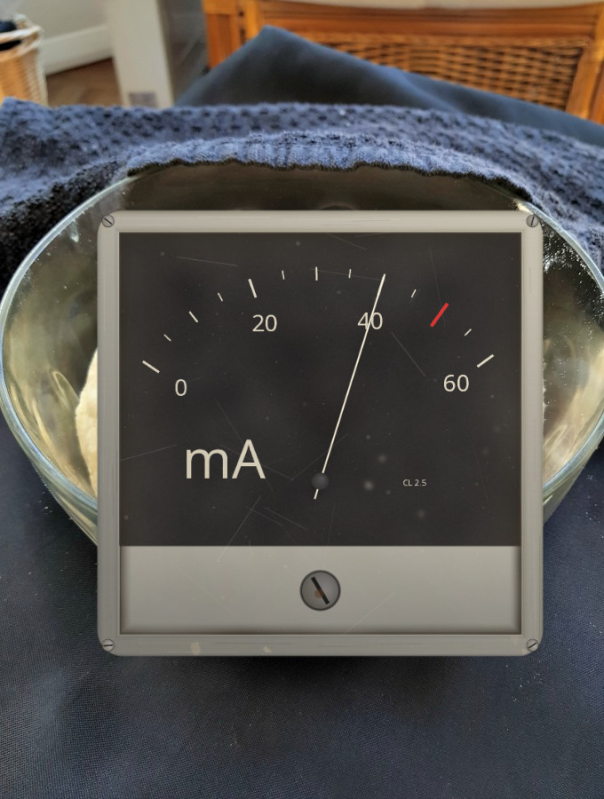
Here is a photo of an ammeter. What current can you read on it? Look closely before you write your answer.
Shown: 40 mA
